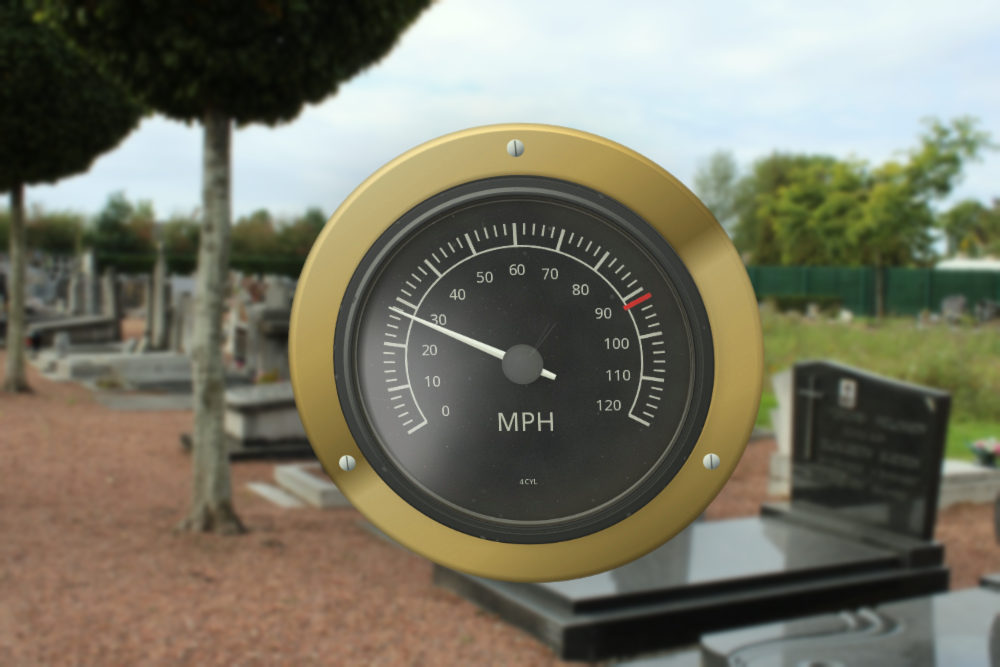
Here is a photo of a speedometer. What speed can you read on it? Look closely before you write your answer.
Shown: 28 mph
